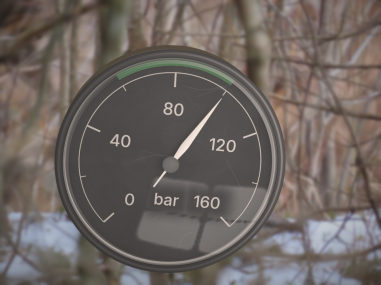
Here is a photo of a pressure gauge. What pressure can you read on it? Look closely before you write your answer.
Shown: 100 bar
